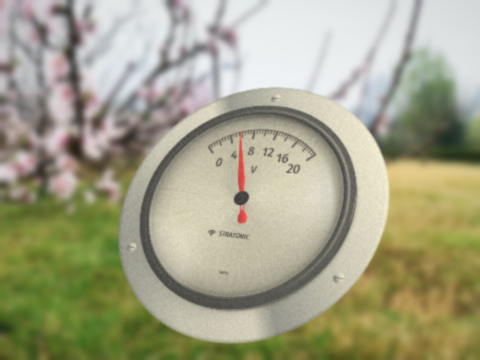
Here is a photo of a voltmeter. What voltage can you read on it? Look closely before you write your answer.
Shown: 6 V
